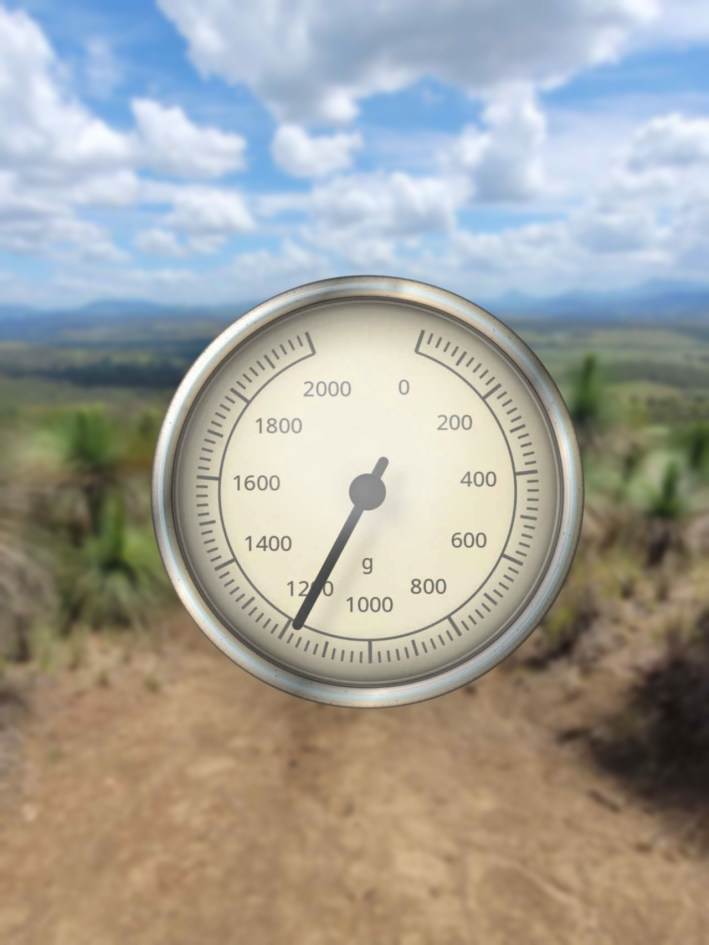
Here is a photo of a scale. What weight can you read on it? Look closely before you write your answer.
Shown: 1180 g
